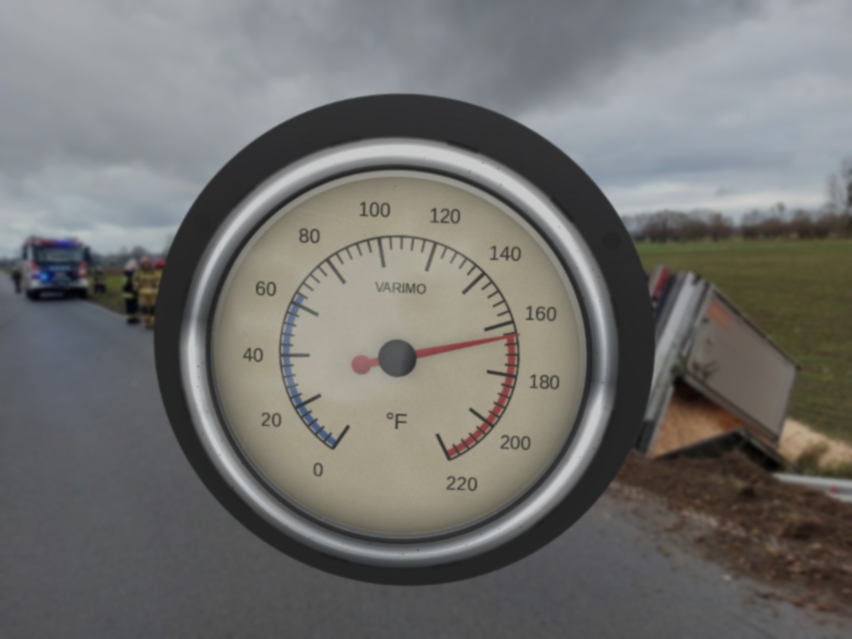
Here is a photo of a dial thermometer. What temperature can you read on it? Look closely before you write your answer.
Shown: 164 °F
